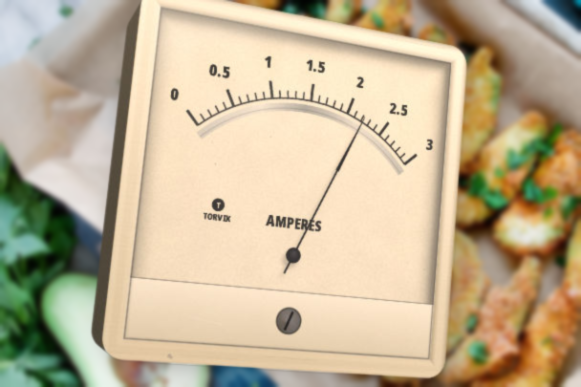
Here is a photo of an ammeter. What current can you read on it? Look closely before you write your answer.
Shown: 2.2 A
